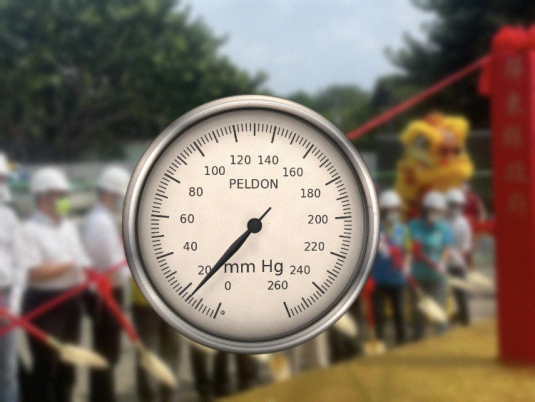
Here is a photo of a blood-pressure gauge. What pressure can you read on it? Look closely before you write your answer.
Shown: 16 mmHg
